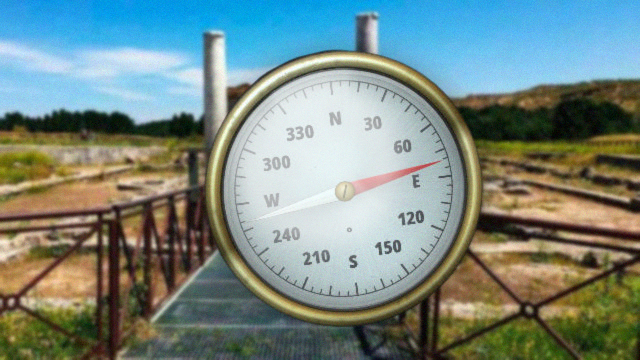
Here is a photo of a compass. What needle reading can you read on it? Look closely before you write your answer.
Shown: 80 °
